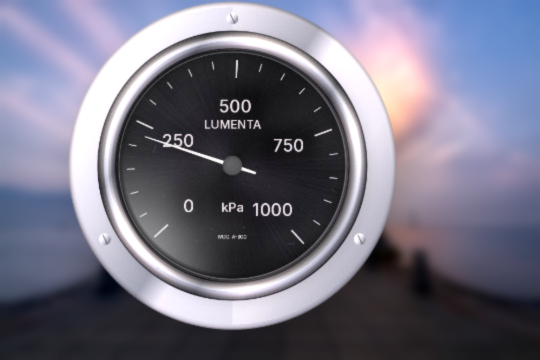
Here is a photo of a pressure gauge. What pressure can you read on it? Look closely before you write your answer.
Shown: 225 kPa
